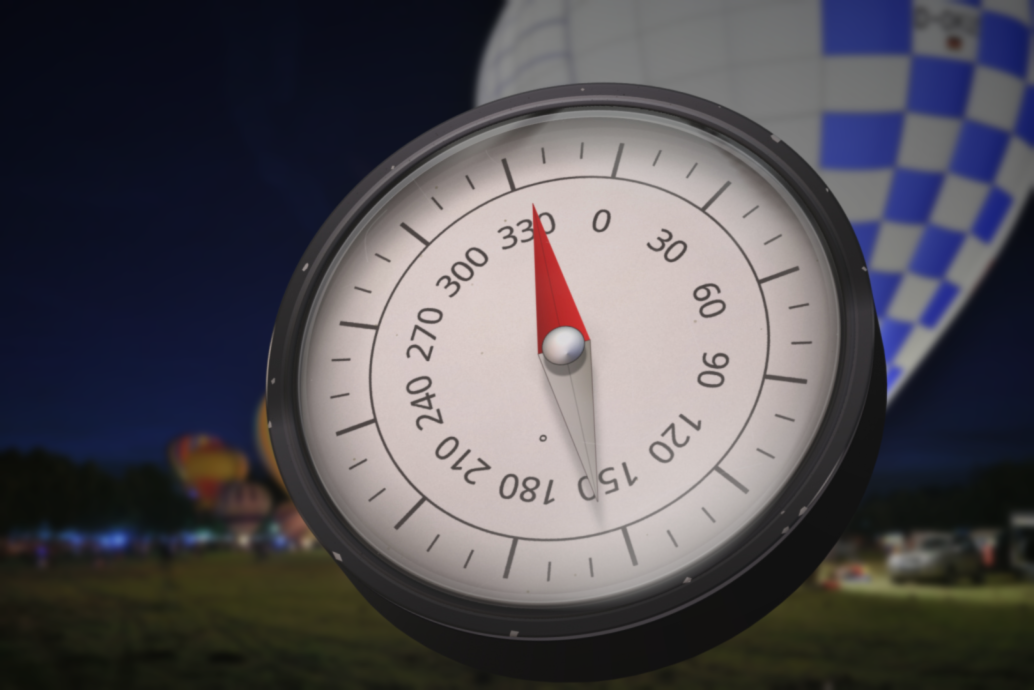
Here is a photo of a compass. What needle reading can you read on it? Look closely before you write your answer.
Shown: 335 °
